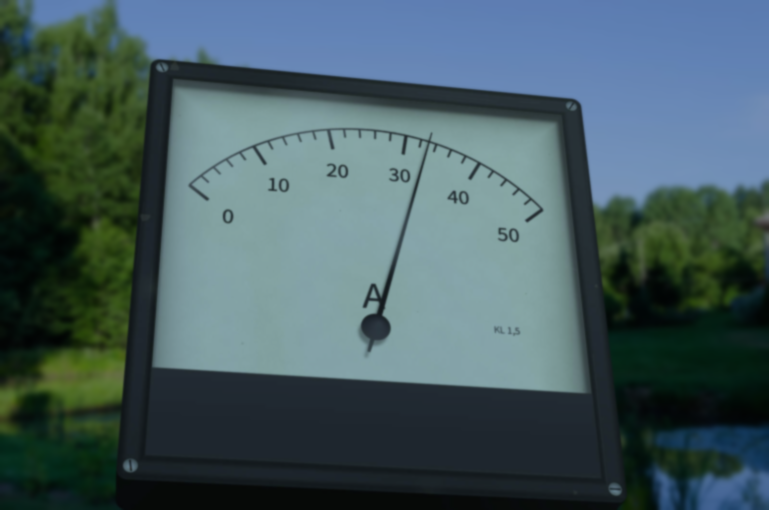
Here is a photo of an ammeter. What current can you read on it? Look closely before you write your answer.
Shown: 33 A
